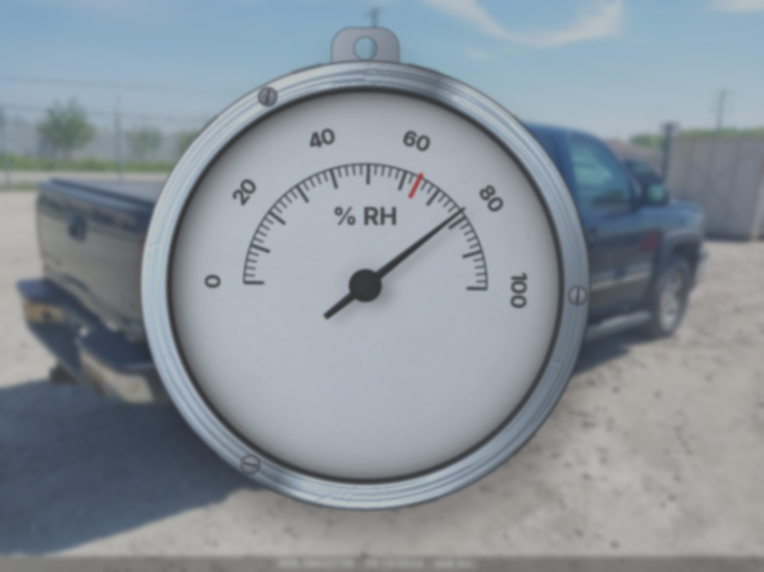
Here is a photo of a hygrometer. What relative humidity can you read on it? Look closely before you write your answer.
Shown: 78 %
